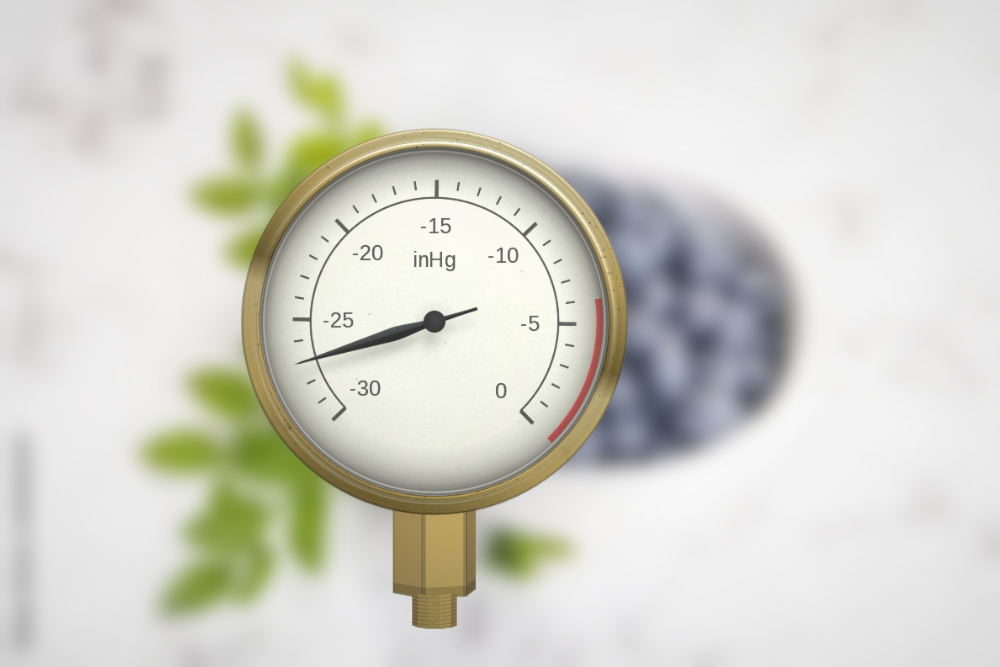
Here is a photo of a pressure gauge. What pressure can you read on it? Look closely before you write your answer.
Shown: -27 inHg
